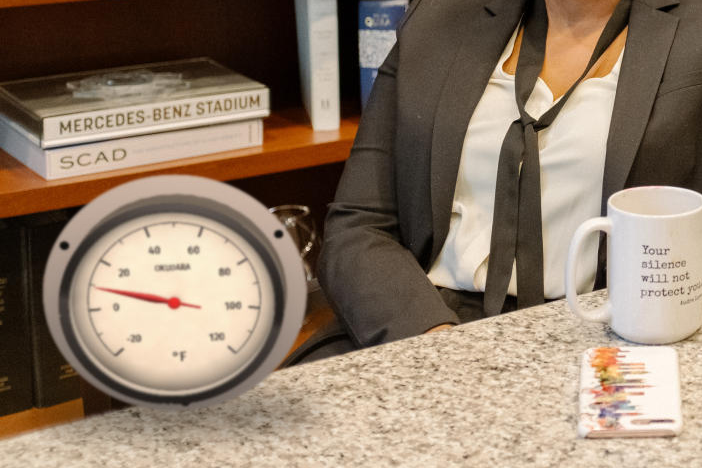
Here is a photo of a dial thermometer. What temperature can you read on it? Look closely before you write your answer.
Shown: 10 °F
